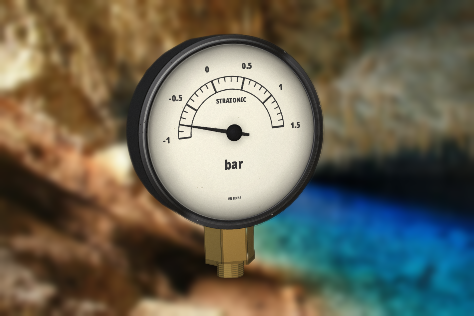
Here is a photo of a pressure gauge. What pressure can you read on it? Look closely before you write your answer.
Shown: -0.8 bar
